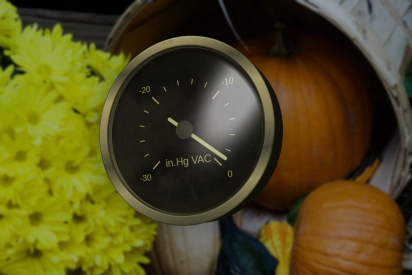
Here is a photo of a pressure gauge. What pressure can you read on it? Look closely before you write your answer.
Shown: -1 inHg
